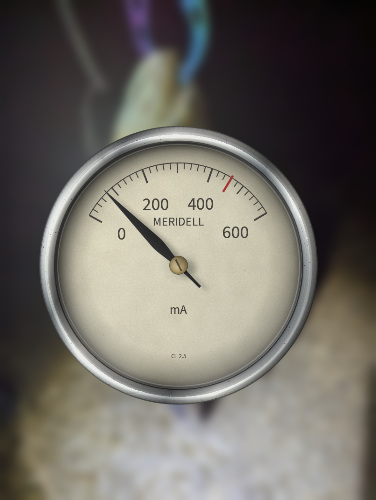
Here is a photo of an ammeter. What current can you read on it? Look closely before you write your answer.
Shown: 80 mA
